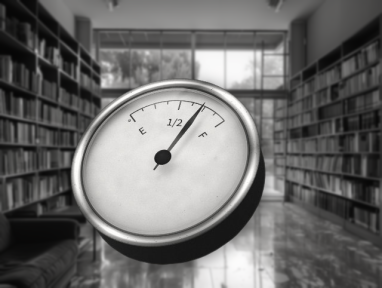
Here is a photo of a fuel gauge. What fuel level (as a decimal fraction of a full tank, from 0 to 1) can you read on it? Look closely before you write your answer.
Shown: 0.75
